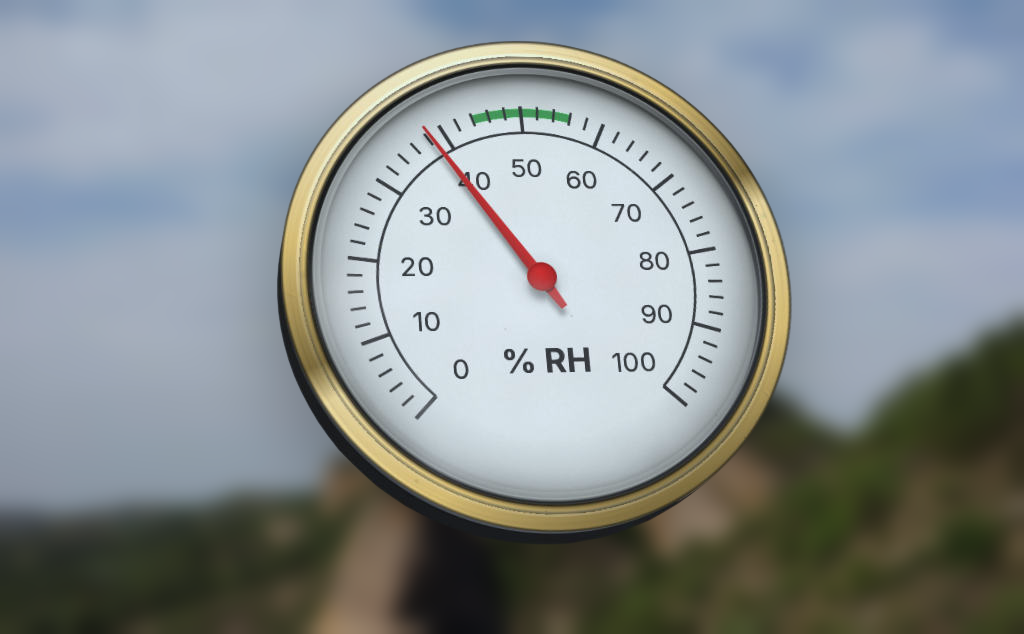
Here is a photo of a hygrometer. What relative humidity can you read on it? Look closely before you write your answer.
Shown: 38 %
